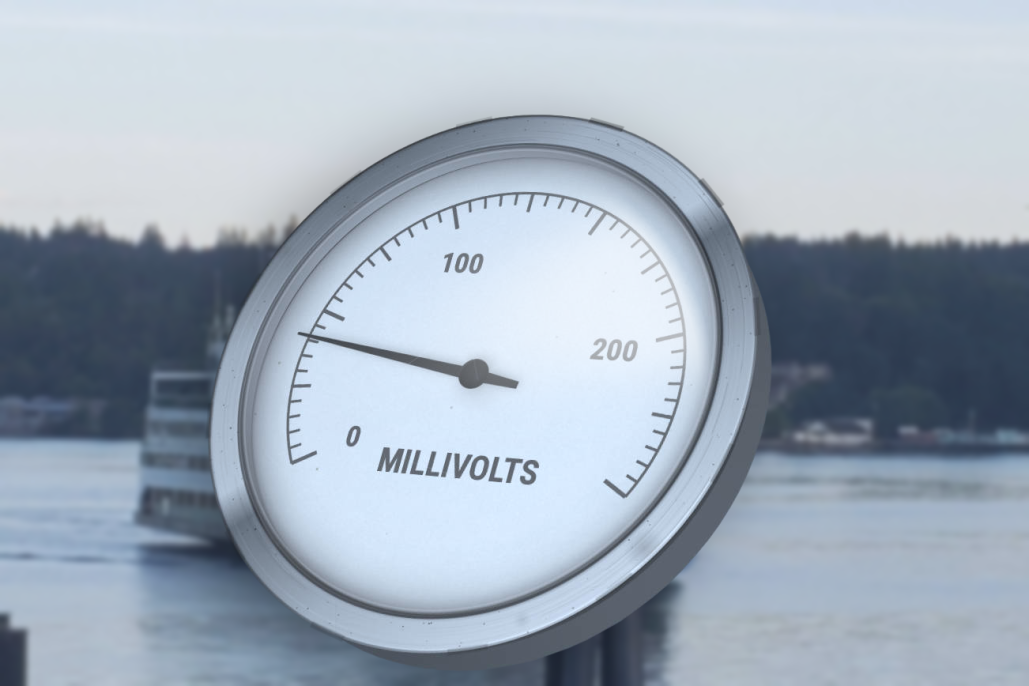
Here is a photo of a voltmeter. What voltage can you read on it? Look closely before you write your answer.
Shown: 40 mV
